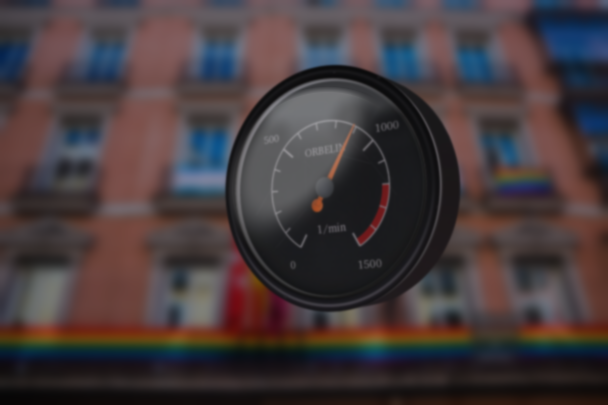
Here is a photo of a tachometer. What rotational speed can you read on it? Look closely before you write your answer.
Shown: 900 rpm
